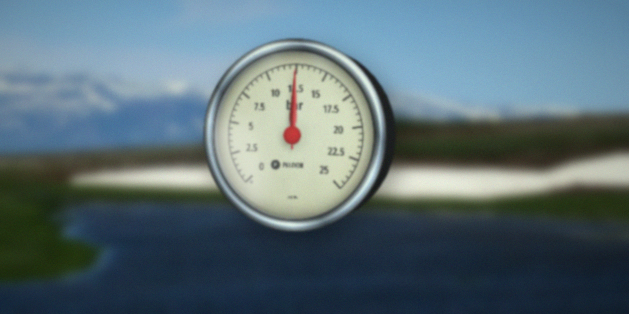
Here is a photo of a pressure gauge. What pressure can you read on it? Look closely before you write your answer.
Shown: 12.5 bar
